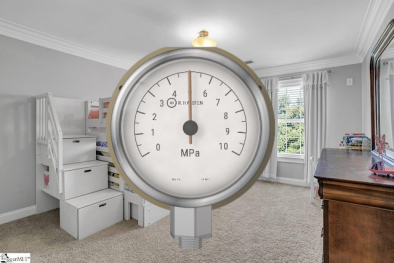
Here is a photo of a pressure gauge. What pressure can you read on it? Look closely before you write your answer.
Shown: 5 MPa
